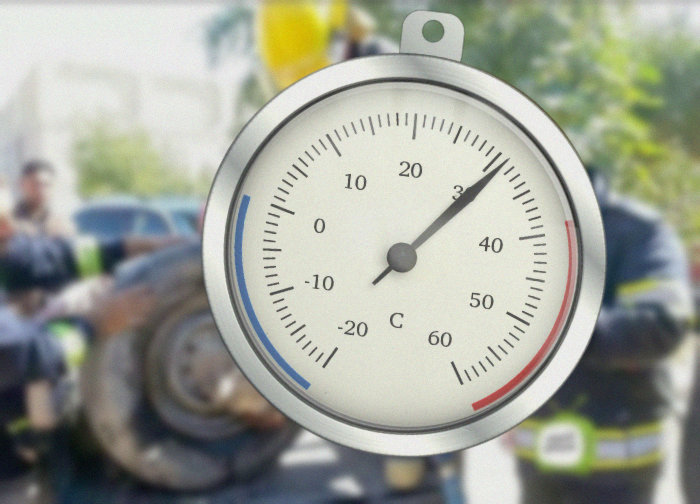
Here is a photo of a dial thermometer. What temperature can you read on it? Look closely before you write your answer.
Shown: 31 °C
